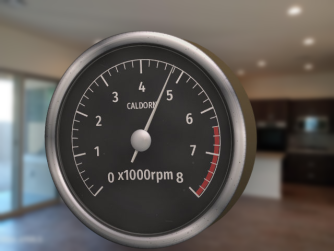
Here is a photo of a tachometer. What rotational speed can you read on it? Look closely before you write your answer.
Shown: 4800 rpm
